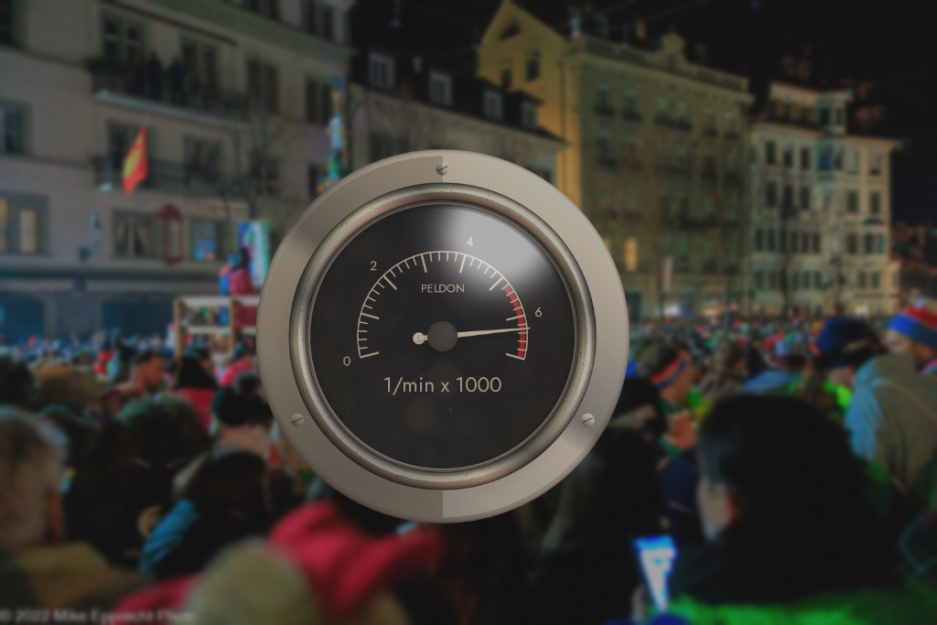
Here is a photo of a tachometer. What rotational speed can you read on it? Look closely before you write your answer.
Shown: 6300 rpm
